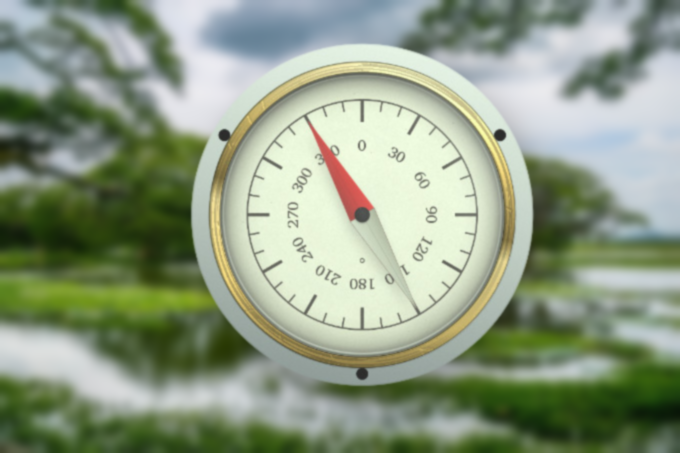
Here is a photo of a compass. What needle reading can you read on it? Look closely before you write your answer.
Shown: 330 °
